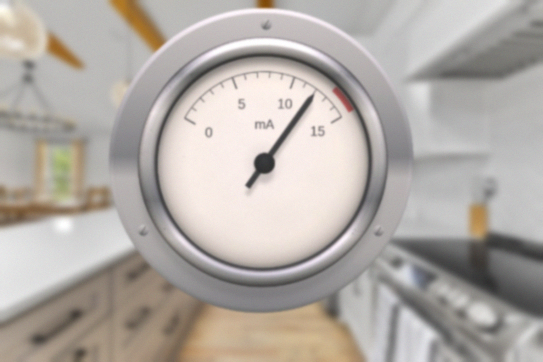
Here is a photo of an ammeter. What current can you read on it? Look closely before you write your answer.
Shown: 12 mA
